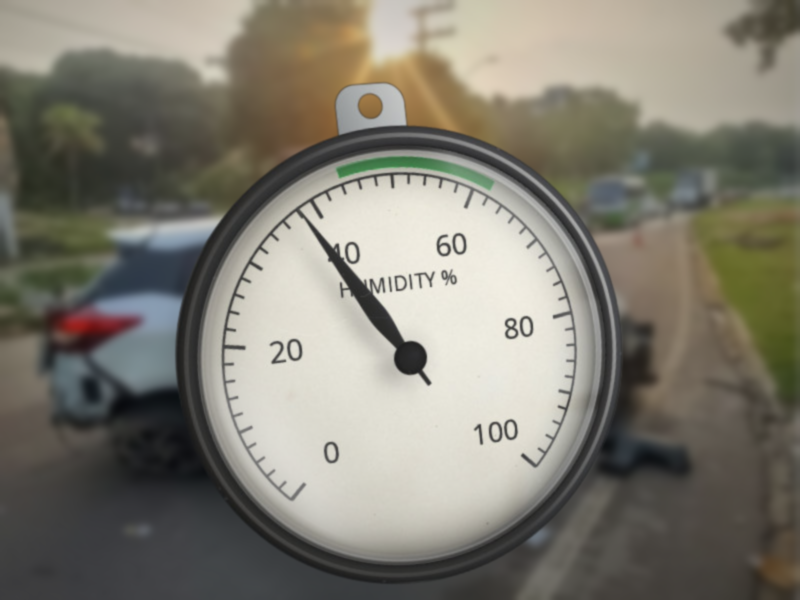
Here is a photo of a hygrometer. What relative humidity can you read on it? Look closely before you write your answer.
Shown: 38 %
